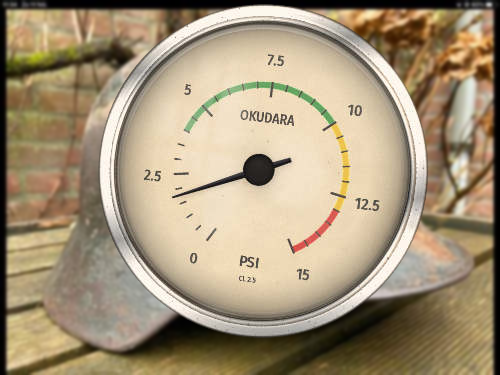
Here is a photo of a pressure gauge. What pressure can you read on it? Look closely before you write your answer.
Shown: 1.75 psi
